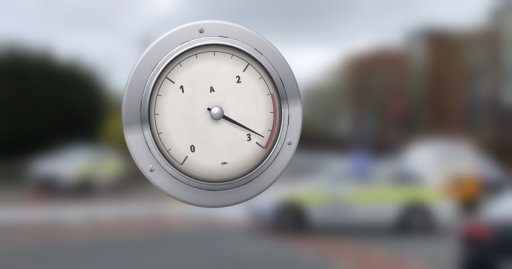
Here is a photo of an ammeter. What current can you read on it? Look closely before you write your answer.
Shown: 2.9 A
